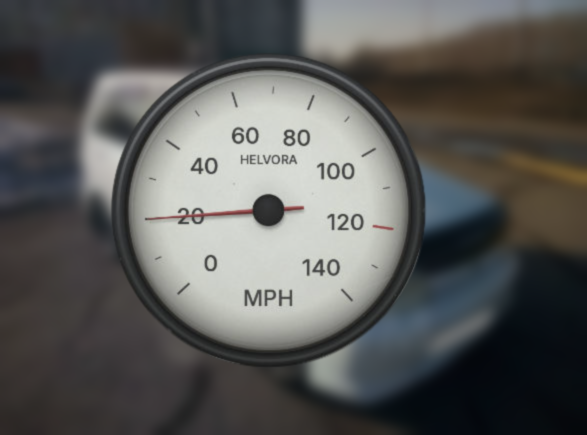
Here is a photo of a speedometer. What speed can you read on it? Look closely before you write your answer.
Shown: 20 mph
